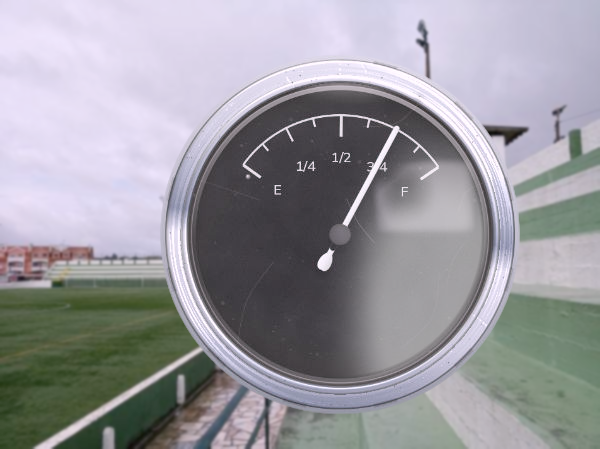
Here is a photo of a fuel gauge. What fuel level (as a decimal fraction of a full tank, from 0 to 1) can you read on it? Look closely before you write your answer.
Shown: 0.75
